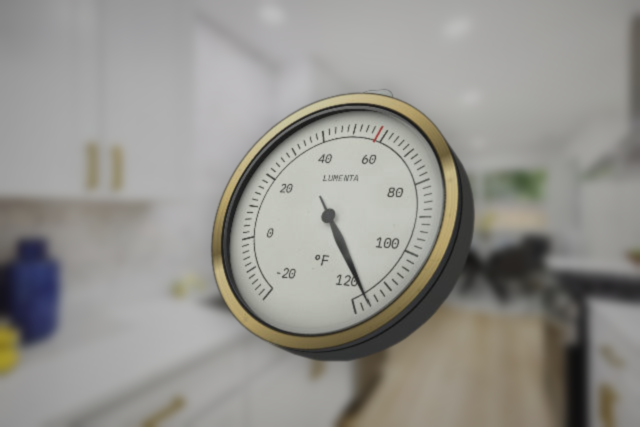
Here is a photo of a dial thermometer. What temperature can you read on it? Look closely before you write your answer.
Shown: 116 °F
